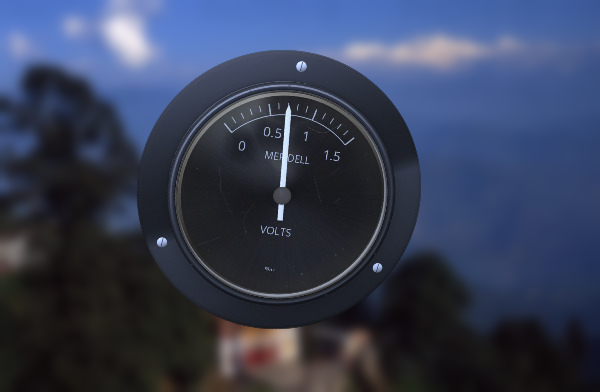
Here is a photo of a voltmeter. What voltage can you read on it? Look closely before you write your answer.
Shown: 0.7 V
